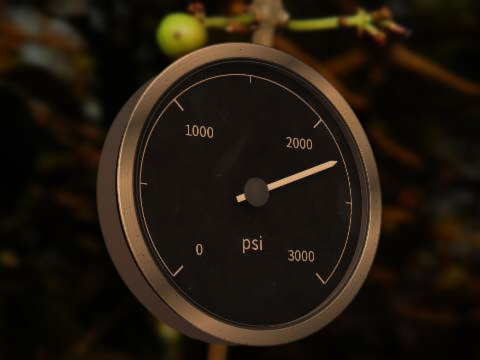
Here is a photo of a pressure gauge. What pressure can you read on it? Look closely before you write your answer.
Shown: 2250 psi
